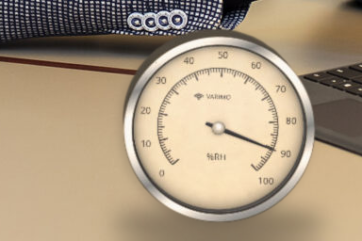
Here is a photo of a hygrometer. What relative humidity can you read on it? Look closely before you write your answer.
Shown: 90 %
